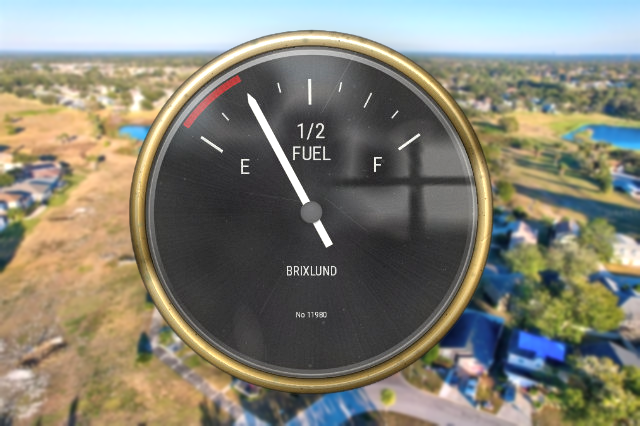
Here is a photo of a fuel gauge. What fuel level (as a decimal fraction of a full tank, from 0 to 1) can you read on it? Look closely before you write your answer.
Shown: 0.25
